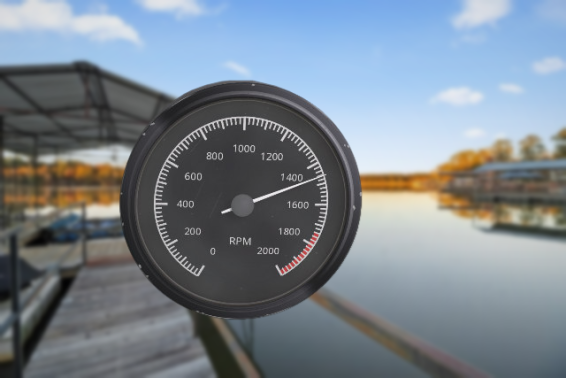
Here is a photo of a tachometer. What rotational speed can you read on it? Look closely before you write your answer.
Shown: 1460 rpm
